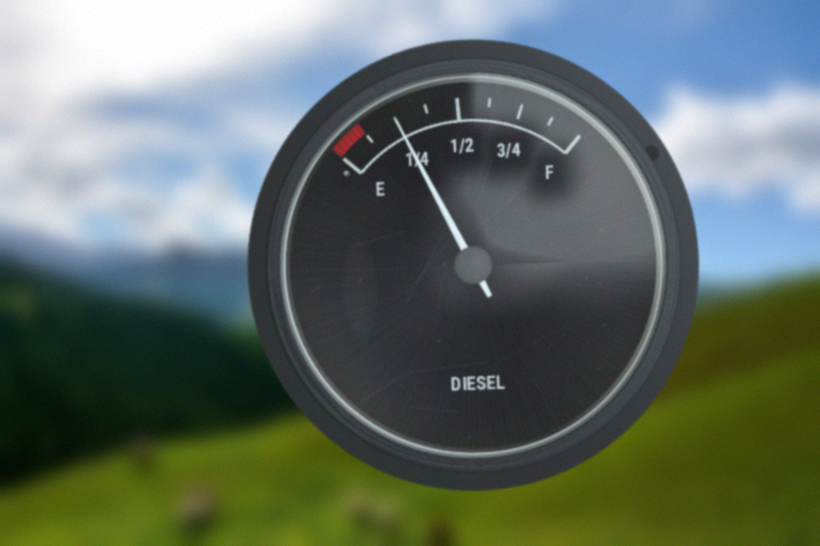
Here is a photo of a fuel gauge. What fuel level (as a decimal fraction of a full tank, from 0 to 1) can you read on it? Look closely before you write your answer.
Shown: 0.25
